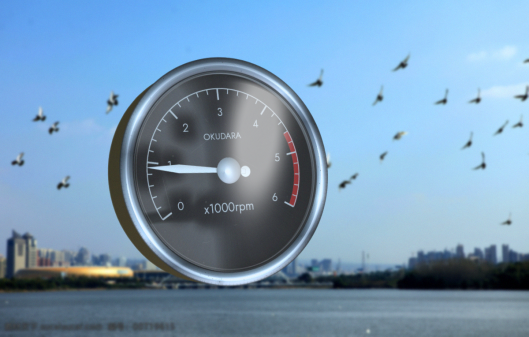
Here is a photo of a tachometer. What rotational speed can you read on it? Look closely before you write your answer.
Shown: 900 rpm
